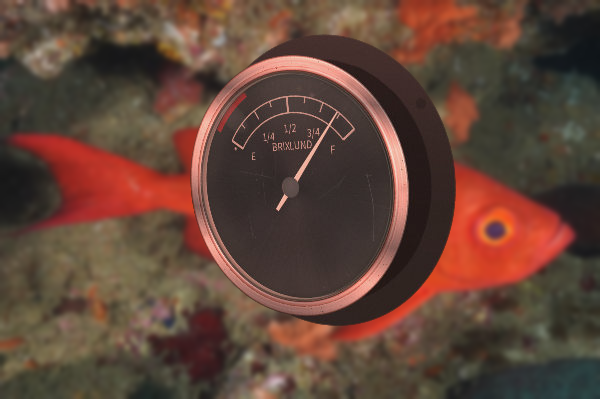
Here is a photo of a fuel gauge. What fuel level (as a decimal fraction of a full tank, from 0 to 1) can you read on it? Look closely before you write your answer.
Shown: 0.875
